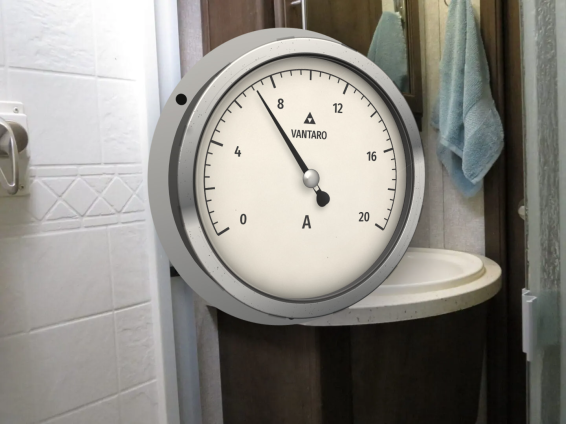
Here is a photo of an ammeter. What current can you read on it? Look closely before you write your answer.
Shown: 7 A
